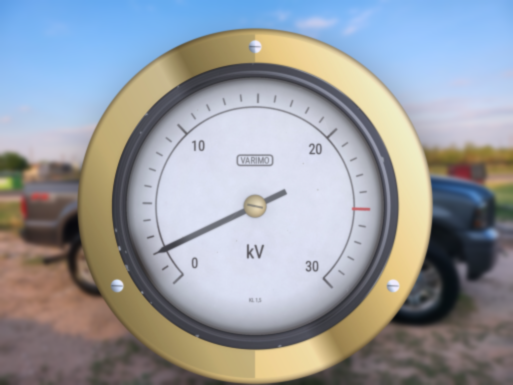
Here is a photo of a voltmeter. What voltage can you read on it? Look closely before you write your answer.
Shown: 2 kV
